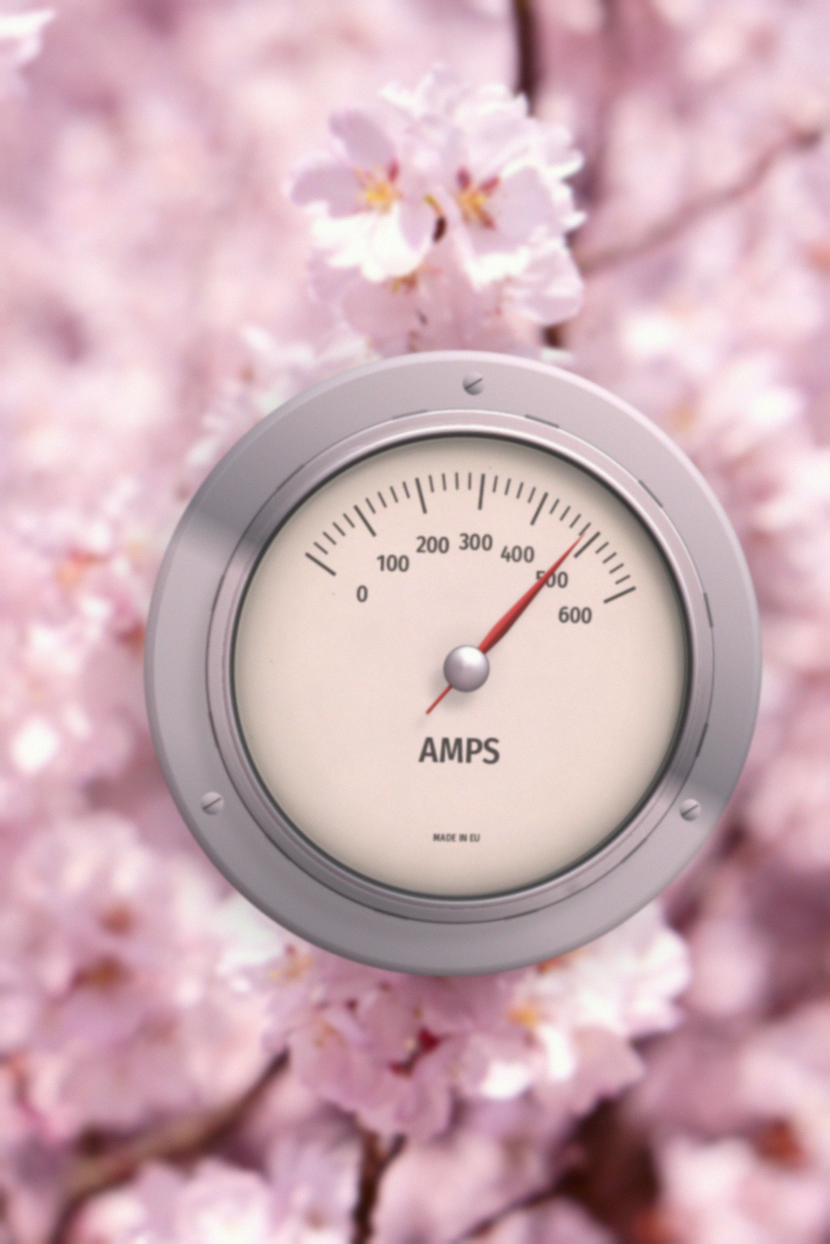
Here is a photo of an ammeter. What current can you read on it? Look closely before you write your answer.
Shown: 480 A
